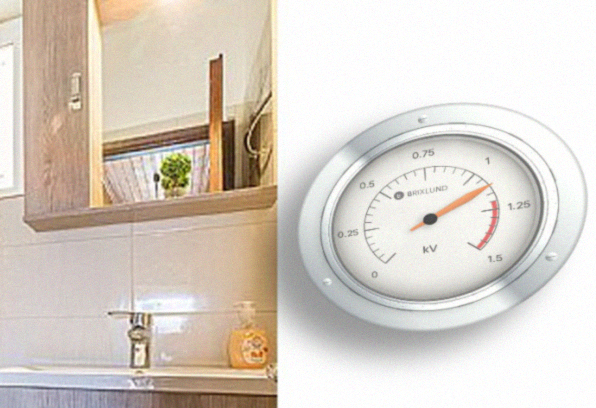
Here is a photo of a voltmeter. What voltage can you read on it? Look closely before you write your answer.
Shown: 1.1 kV
